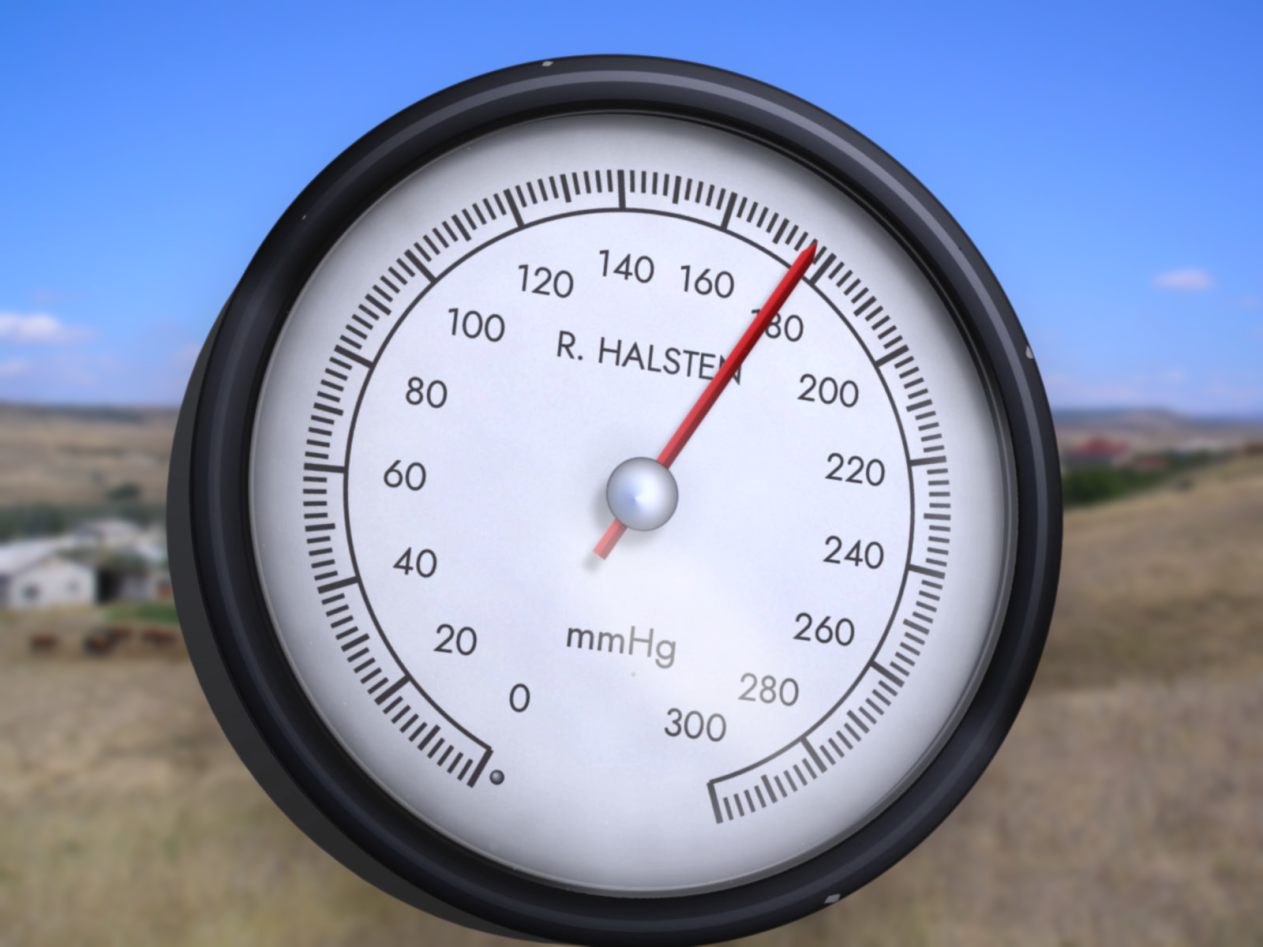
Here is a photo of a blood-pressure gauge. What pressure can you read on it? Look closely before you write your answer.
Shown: 176 mmHg
